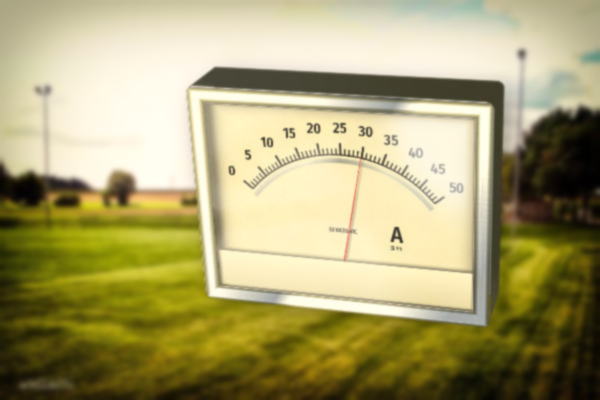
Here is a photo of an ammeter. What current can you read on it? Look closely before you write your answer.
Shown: 30 A
